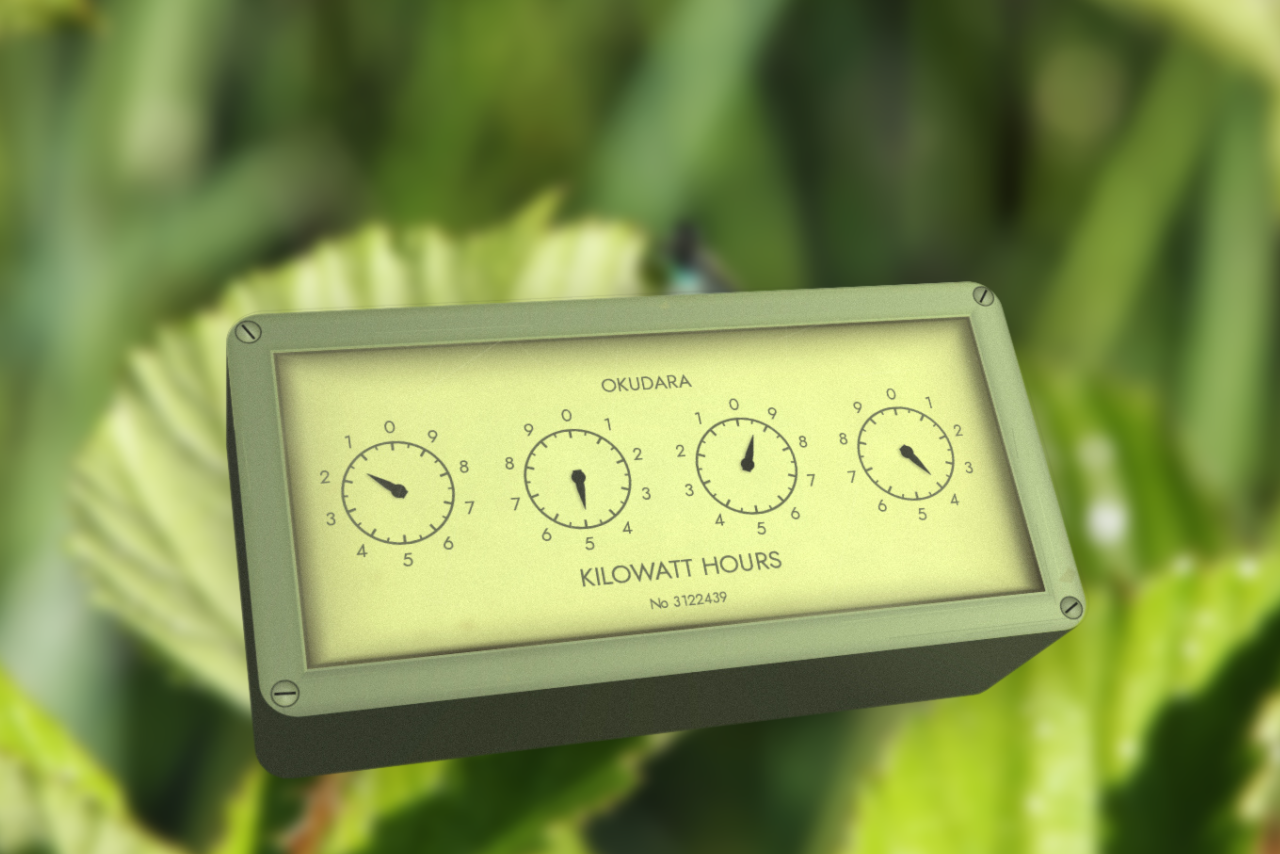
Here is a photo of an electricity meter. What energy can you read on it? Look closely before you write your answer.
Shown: 1494 kWh
